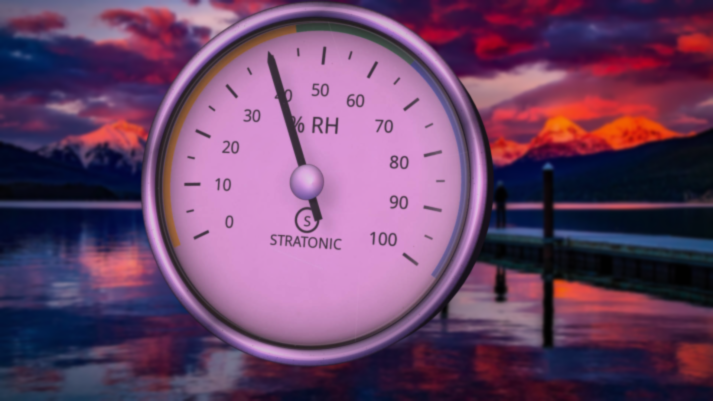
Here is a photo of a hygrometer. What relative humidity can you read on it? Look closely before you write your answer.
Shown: 40 %
